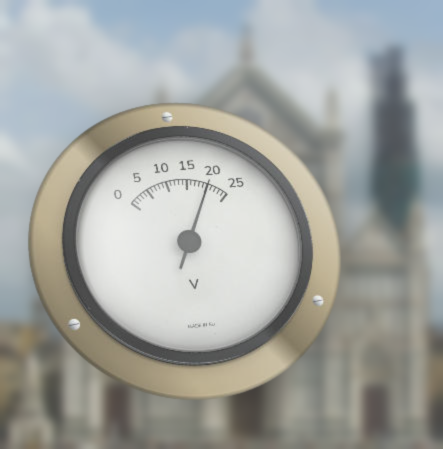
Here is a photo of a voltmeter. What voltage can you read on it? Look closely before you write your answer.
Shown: 20 V
